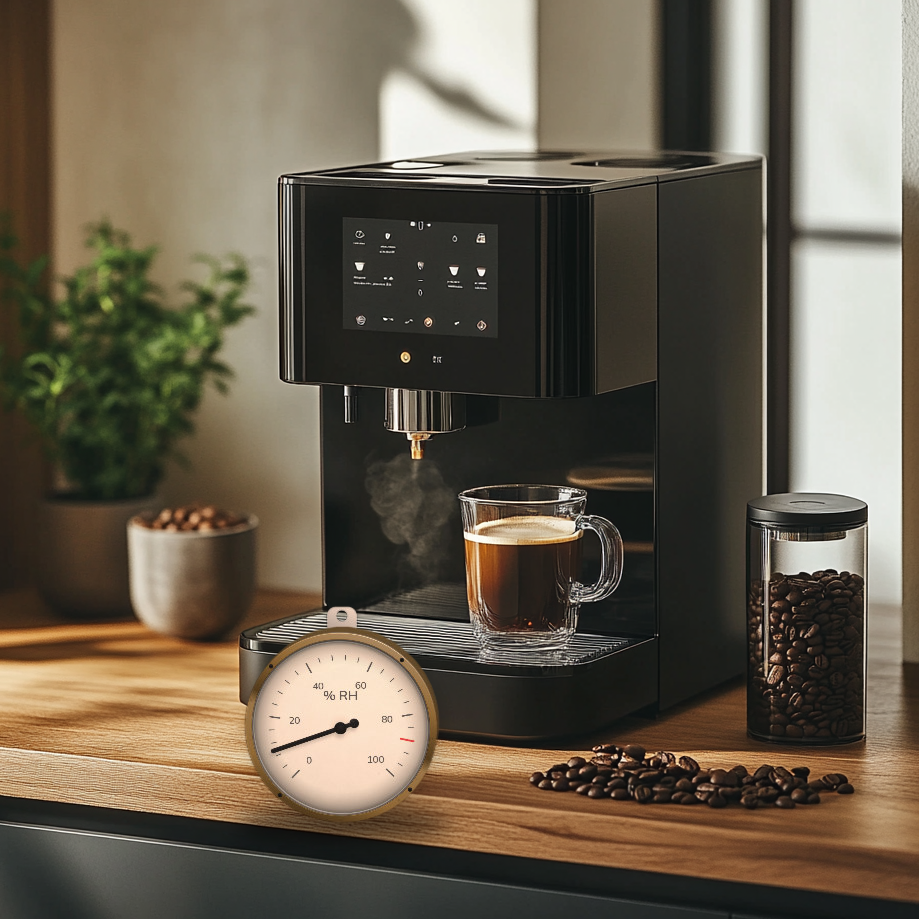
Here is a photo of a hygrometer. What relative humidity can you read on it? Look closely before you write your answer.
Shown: 10 %
